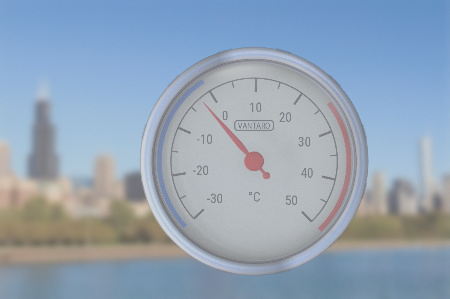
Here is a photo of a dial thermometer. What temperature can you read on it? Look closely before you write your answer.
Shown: -2.5 °C
